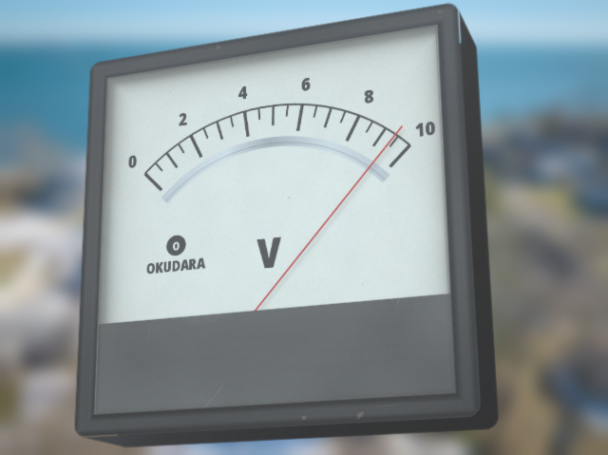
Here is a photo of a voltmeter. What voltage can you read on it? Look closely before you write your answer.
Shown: 9.5 V
